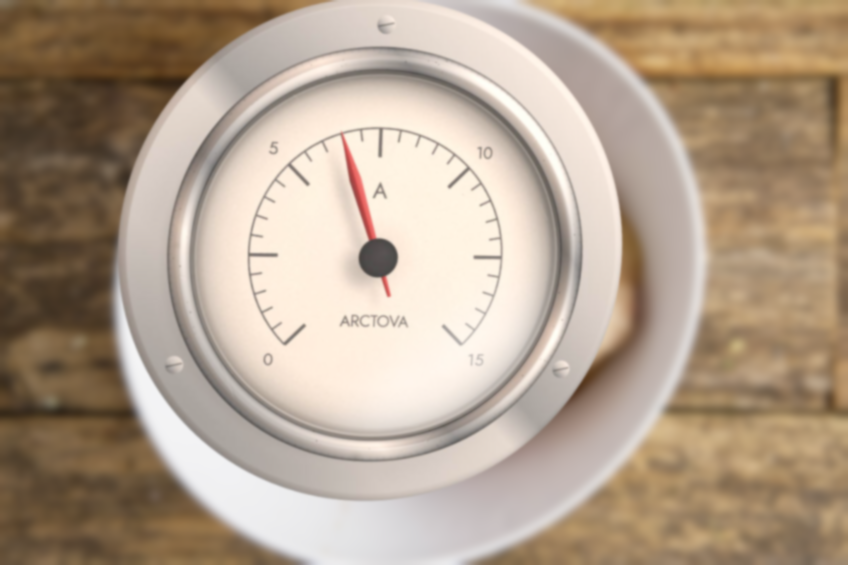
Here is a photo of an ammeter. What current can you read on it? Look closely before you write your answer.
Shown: 6.5 A
